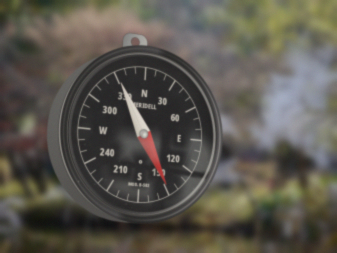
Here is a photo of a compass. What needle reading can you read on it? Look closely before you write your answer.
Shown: 150 °
